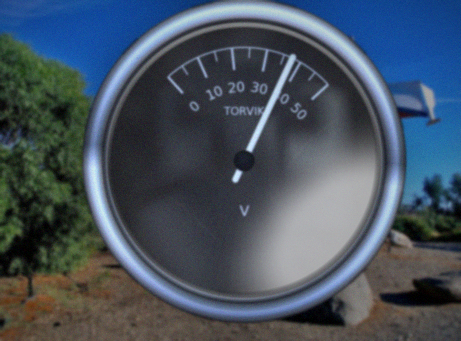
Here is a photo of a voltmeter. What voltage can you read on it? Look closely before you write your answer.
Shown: 37.5 V
